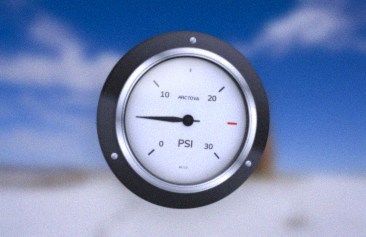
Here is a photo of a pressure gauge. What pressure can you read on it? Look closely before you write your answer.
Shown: 5 psi
